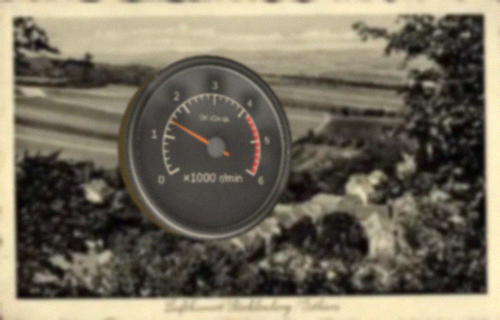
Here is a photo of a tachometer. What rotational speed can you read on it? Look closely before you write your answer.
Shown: 1400 rpm
